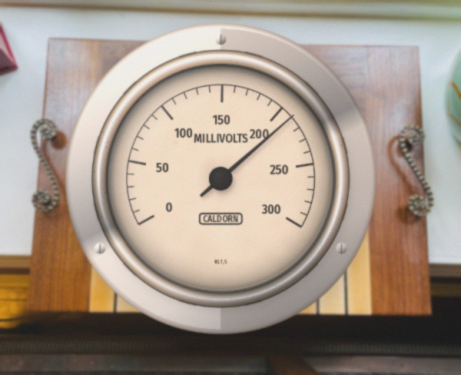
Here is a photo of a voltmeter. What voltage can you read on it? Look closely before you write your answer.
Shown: 210 mV
